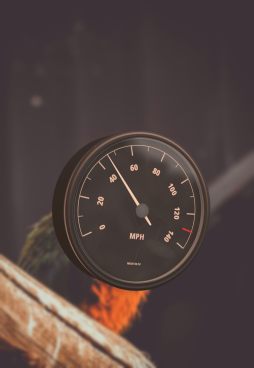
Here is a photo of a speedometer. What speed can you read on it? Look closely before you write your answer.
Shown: 45 mph
